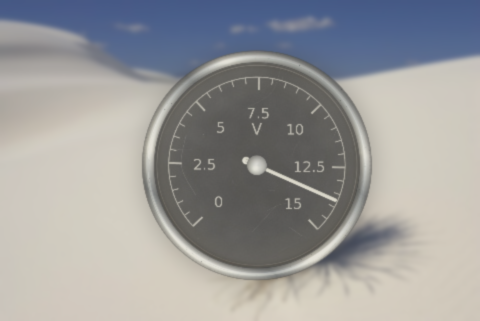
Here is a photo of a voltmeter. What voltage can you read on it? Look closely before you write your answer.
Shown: 13.75 V
